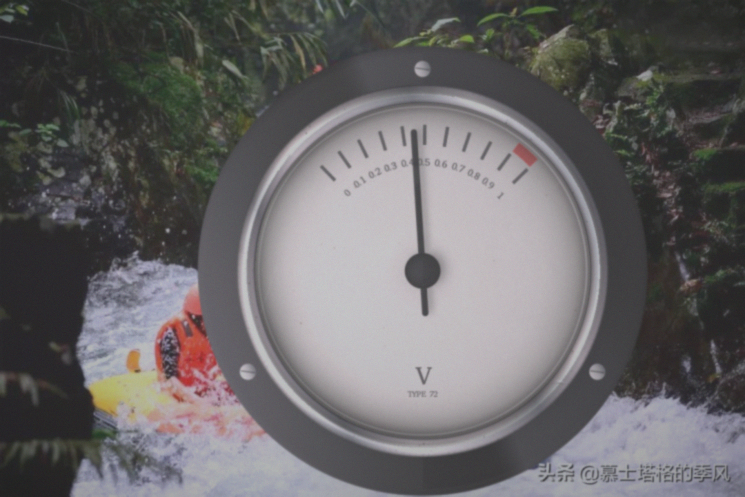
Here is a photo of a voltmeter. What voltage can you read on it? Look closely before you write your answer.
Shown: 0.45 V
